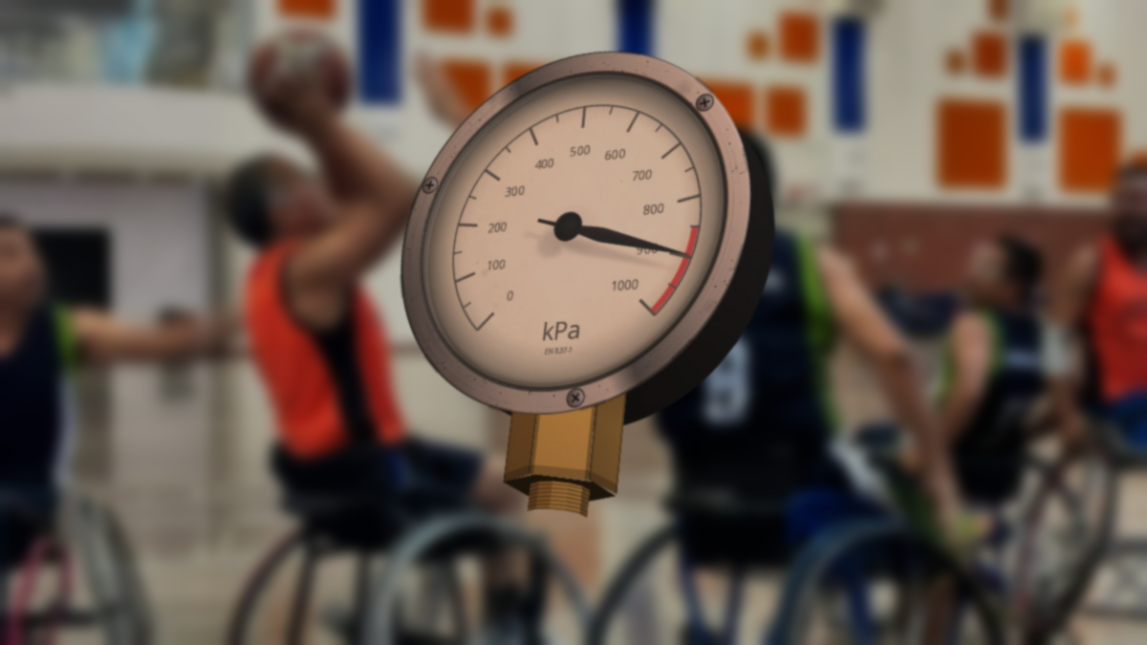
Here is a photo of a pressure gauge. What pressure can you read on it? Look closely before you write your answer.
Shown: 900 kPa
